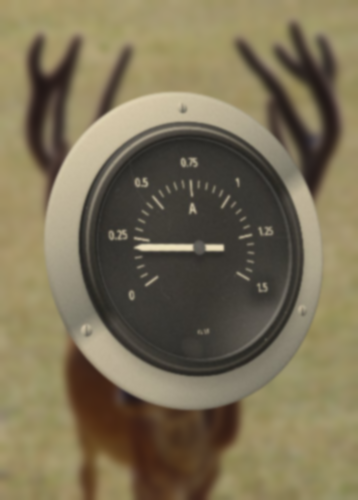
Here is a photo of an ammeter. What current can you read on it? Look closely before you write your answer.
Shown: 0.2 A
